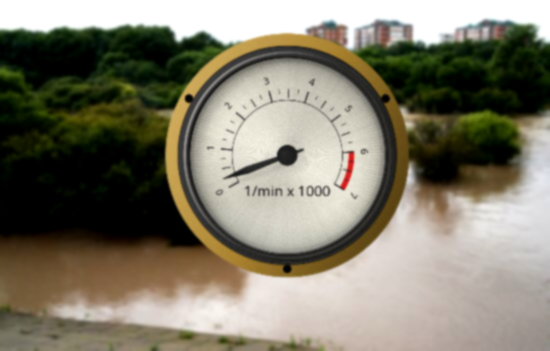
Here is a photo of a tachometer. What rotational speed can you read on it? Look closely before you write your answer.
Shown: 250 rpm
